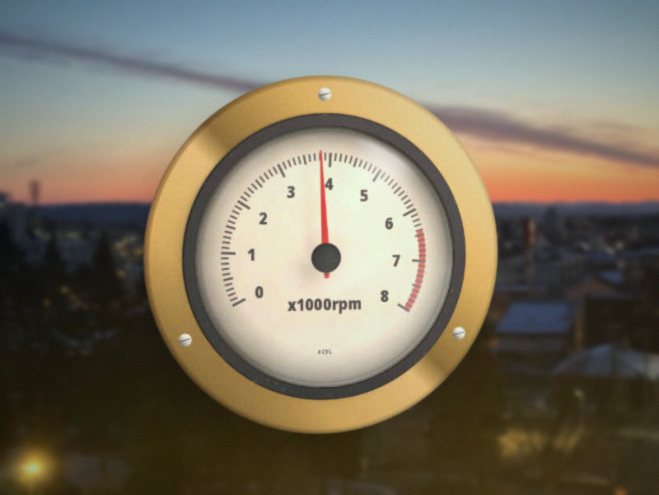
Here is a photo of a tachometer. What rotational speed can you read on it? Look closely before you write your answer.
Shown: 3800 rpm
